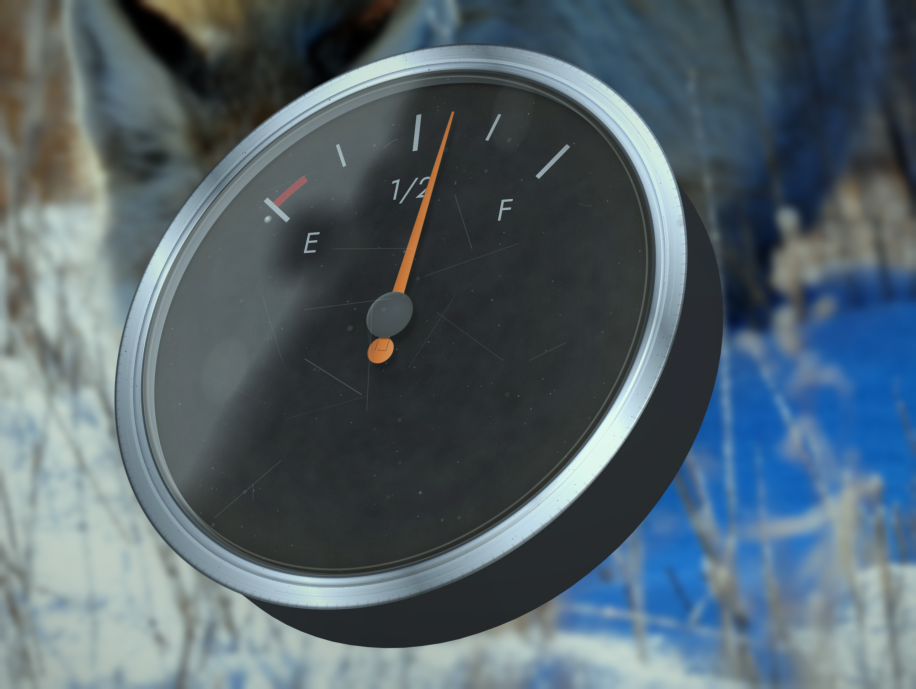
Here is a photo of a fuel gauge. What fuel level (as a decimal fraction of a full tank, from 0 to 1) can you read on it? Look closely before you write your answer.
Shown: 0.625
